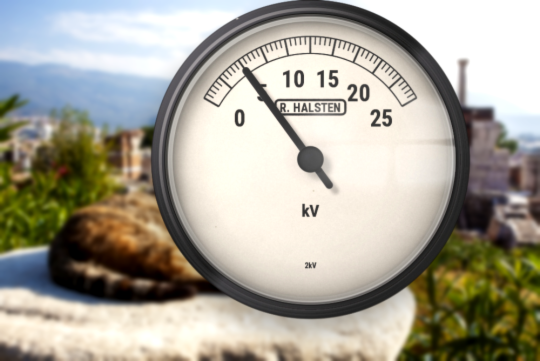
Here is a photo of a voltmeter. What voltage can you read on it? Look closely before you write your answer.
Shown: 5 kV
